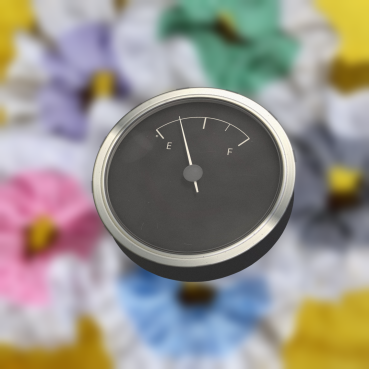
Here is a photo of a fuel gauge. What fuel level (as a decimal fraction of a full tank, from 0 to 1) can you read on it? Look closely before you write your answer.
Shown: 0.25
